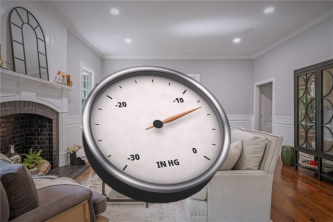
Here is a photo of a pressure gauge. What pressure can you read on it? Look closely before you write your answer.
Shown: -7 inHg
